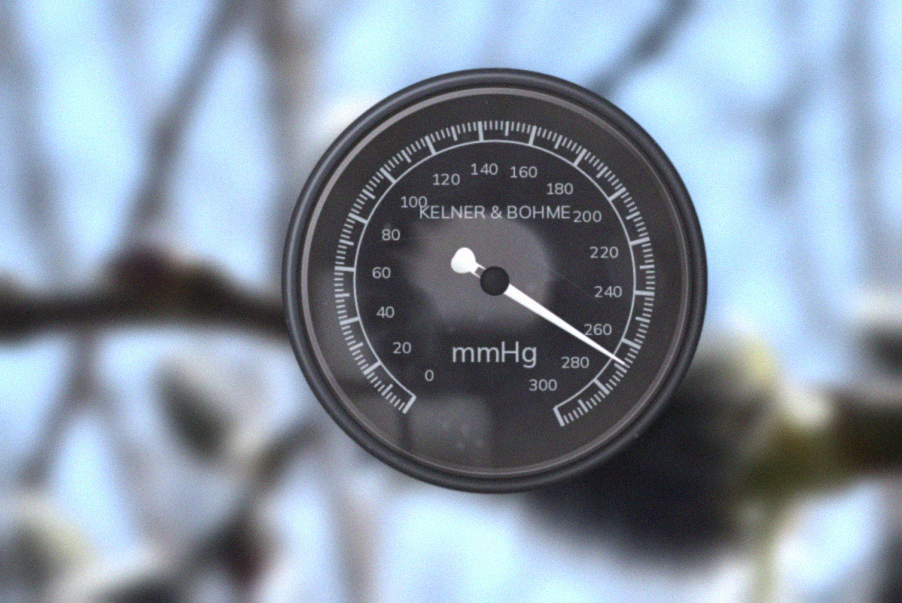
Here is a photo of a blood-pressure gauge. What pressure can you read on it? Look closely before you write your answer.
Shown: 268 mmHg
